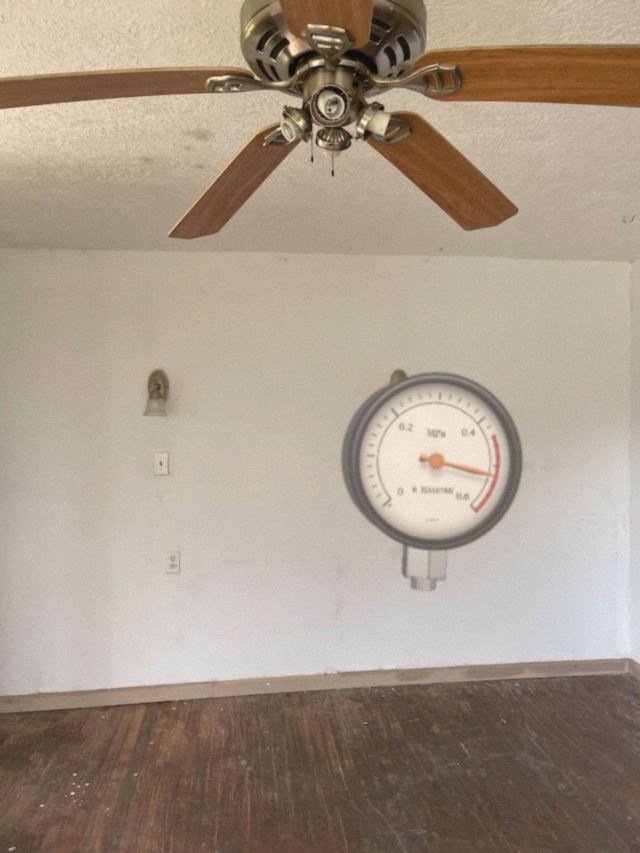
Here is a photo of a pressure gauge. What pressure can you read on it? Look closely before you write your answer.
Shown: 0.52 MPa
